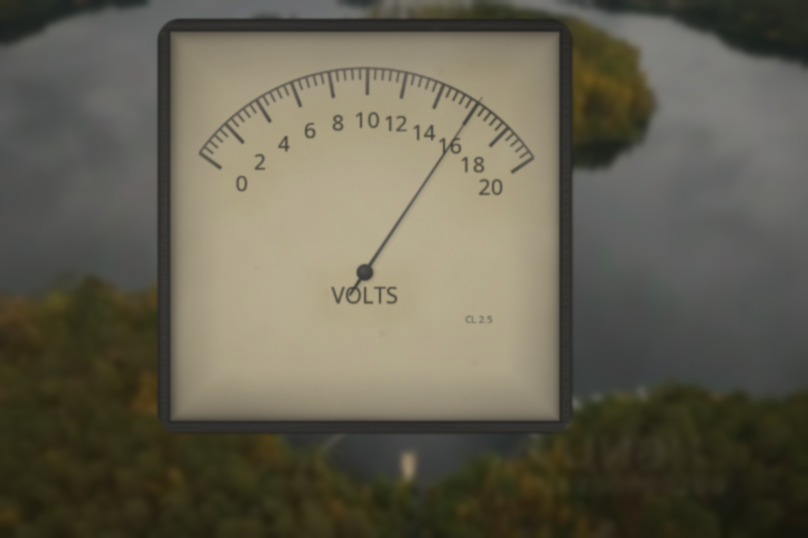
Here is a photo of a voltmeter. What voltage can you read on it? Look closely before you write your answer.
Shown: 16 V
